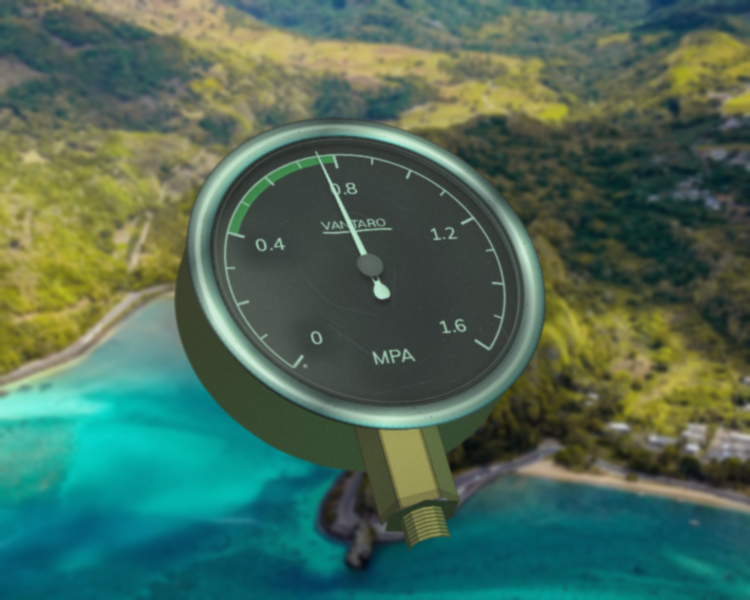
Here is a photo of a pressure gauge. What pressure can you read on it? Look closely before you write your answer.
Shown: 0.75 MPa
